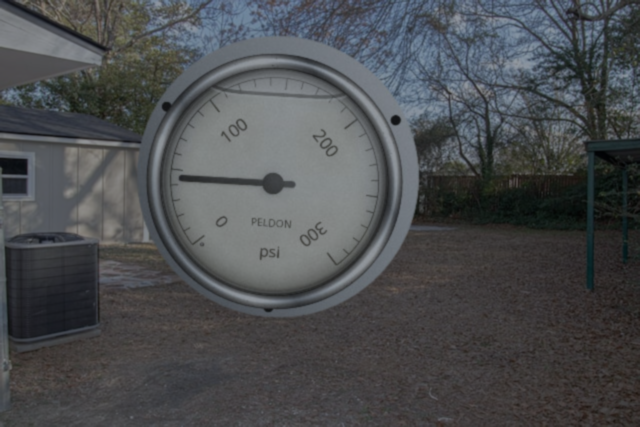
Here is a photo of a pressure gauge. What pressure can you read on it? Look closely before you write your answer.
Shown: 45 psi
